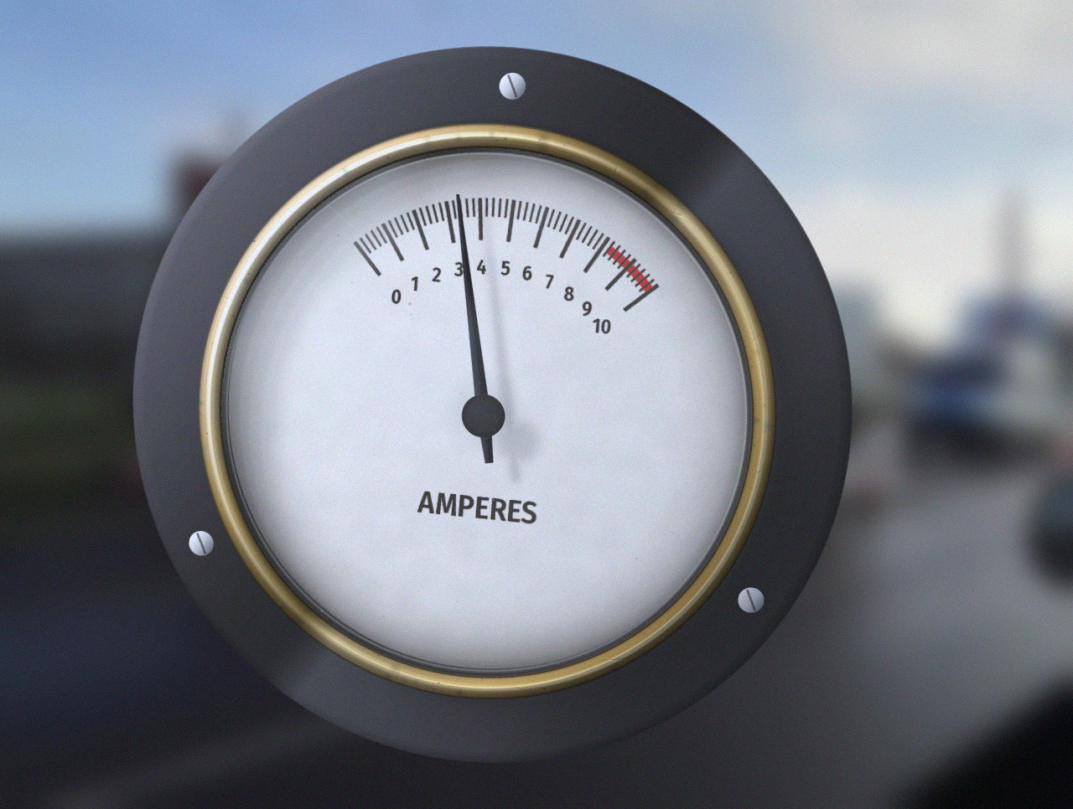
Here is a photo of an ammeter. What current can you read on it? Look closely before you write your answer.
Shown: 3.4 A
